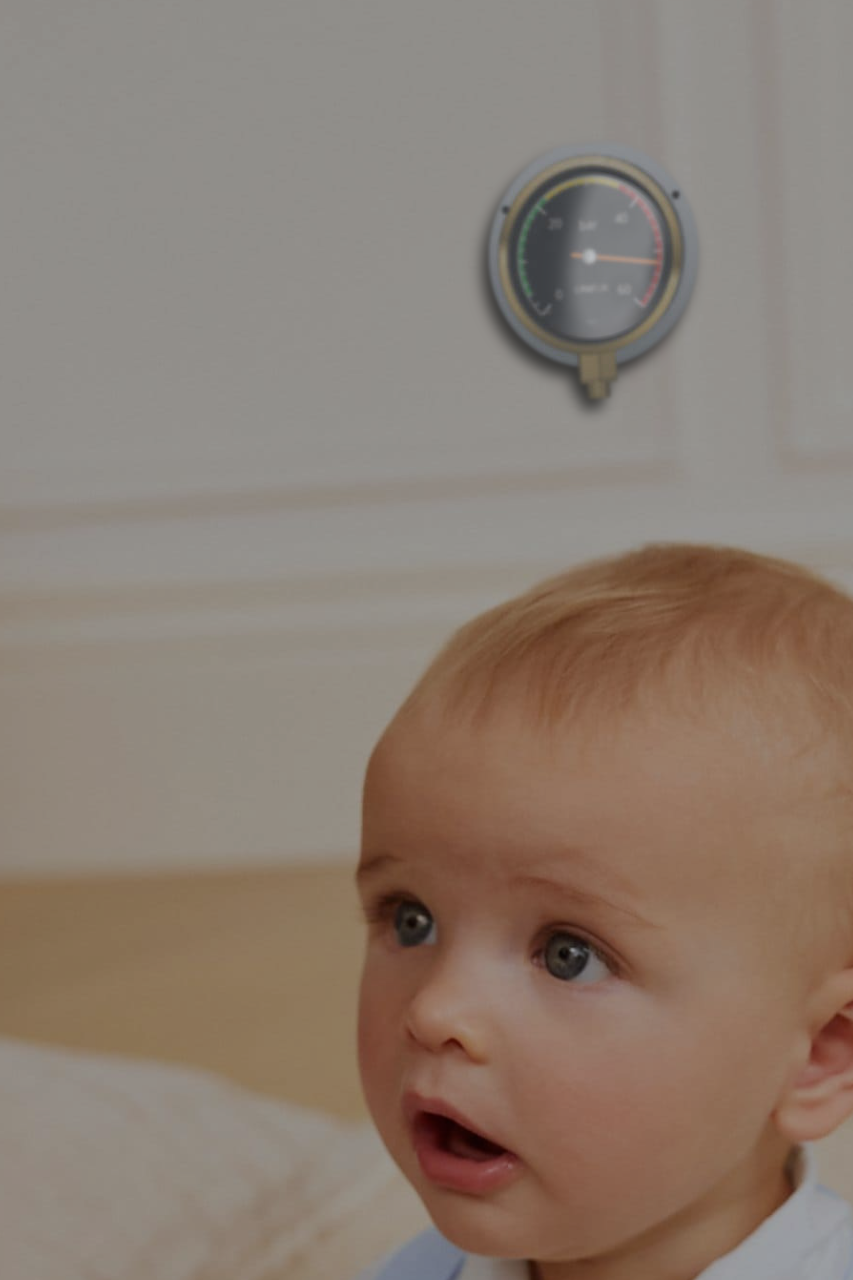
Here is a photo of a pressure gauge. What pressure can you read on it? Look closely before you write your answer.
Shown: 52 bar
